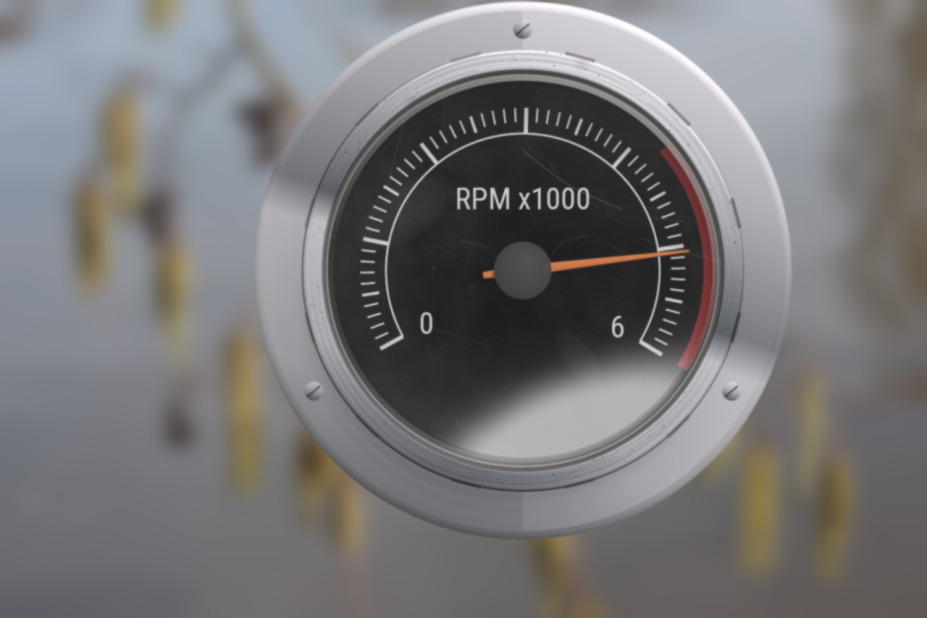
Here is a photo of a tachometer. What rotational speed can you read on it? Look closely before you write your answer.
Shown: 5050 rpm
